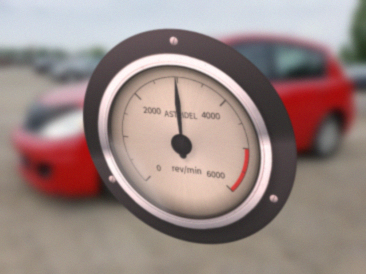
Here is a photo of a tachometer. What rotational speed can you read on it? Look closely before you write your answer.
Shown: 3000 rpm
